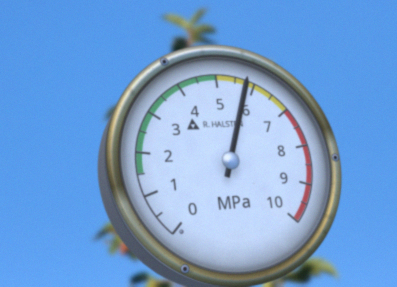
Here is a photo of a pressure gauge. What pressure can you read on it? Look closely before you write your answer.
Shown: 5.75 MPa
